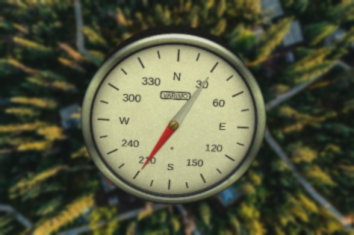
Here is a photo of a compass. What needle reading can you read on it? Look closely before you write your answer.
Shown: 210 °
